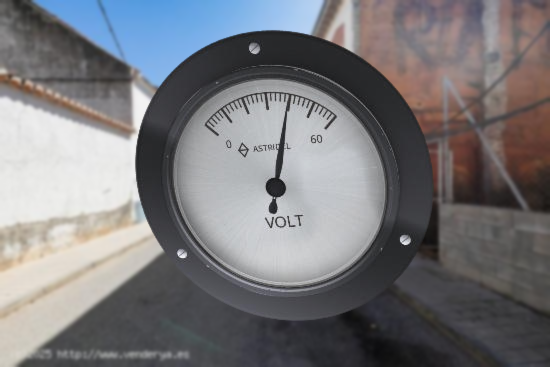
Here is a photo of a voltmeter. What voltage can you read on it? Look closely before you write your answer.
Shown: 40 V
